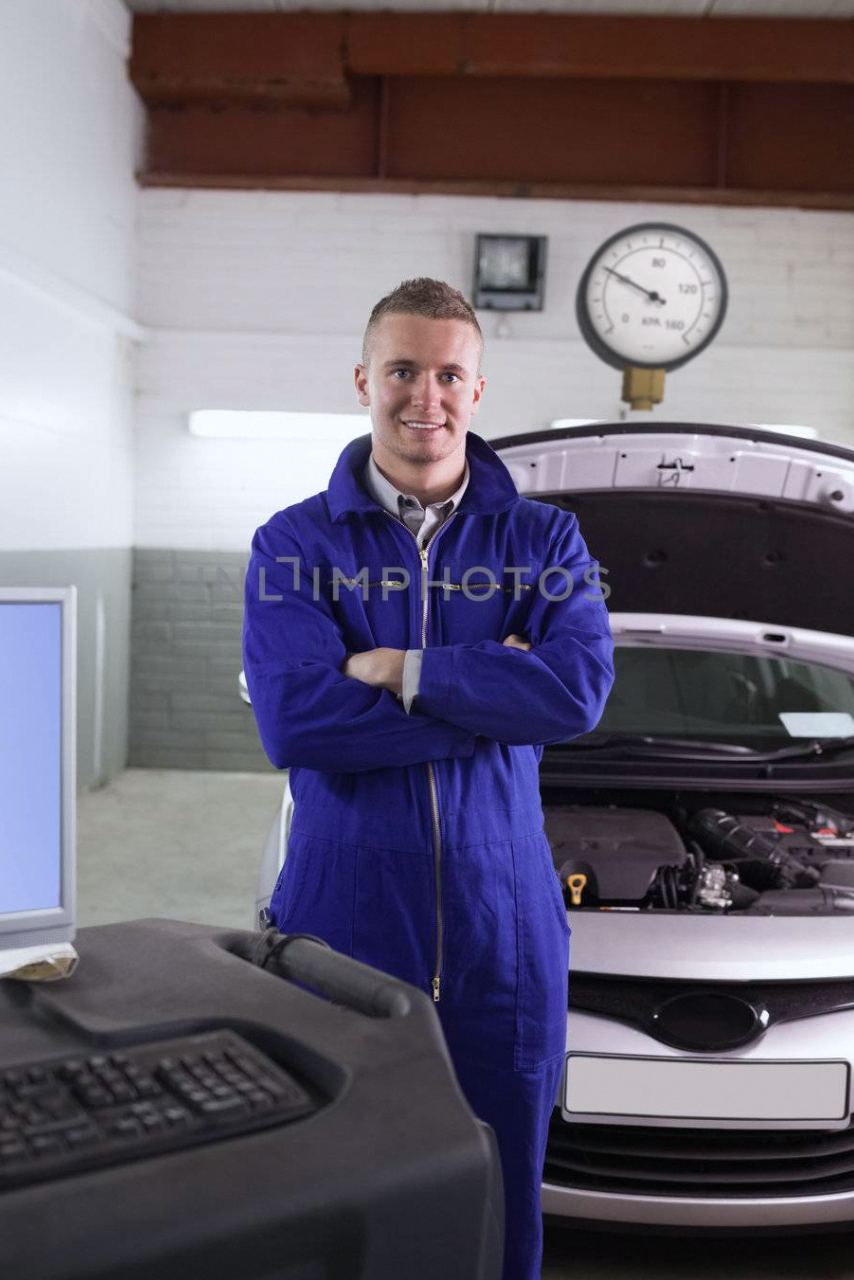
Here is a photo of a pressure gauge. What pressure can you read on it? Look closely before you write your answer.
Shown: 40 kPa
